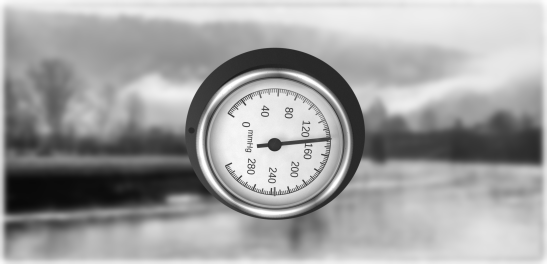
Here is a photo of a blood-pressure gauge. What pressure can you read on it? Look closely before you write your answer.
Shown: 140 mmHg
